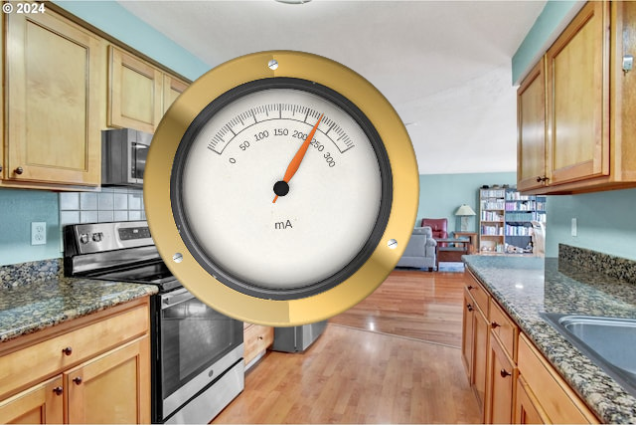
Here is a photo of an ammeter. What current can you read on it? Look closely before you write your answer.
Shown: 225 mA
